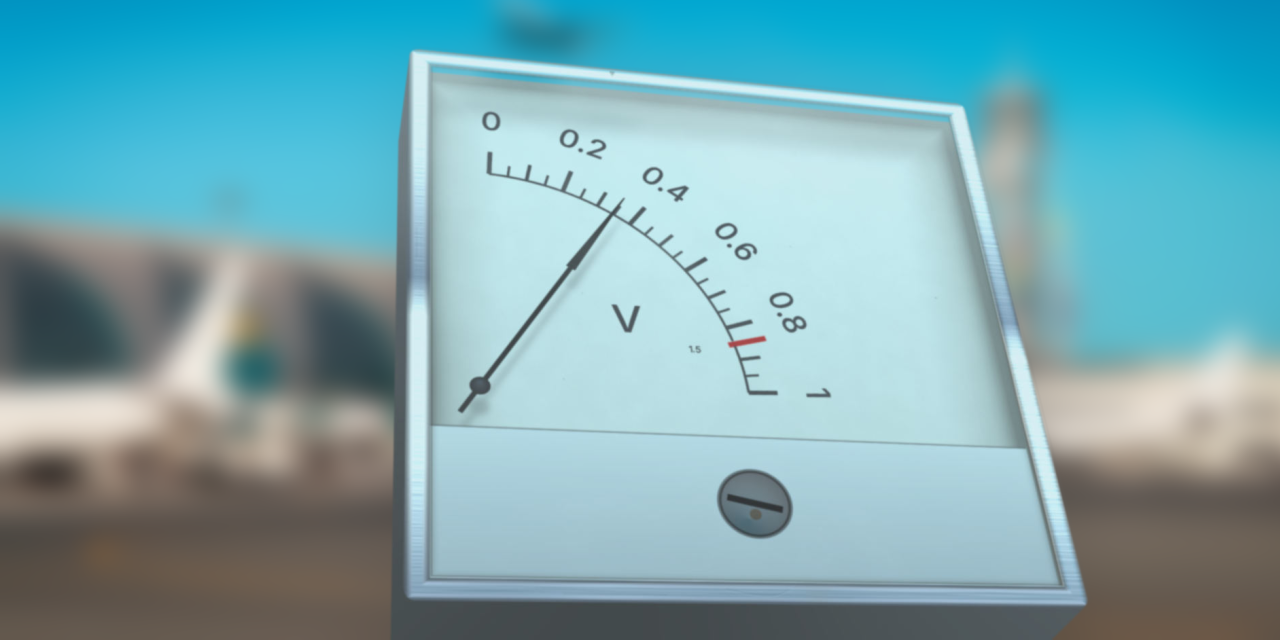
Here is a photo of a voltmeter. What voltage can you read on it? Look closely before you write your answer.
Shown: 0.35 V
